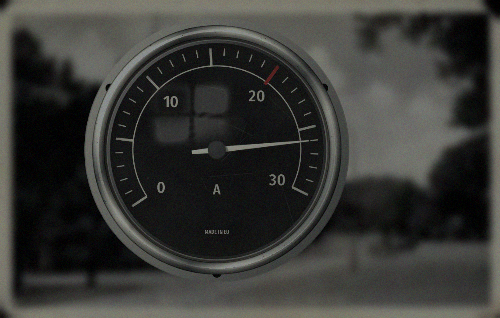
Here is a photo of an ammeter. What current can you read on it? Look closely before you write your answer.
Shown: 26 A
